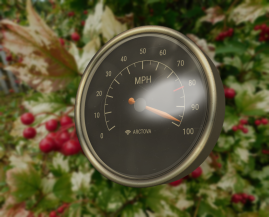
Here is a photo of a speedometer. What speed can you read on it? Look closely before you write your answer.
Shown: 97.5 mph
